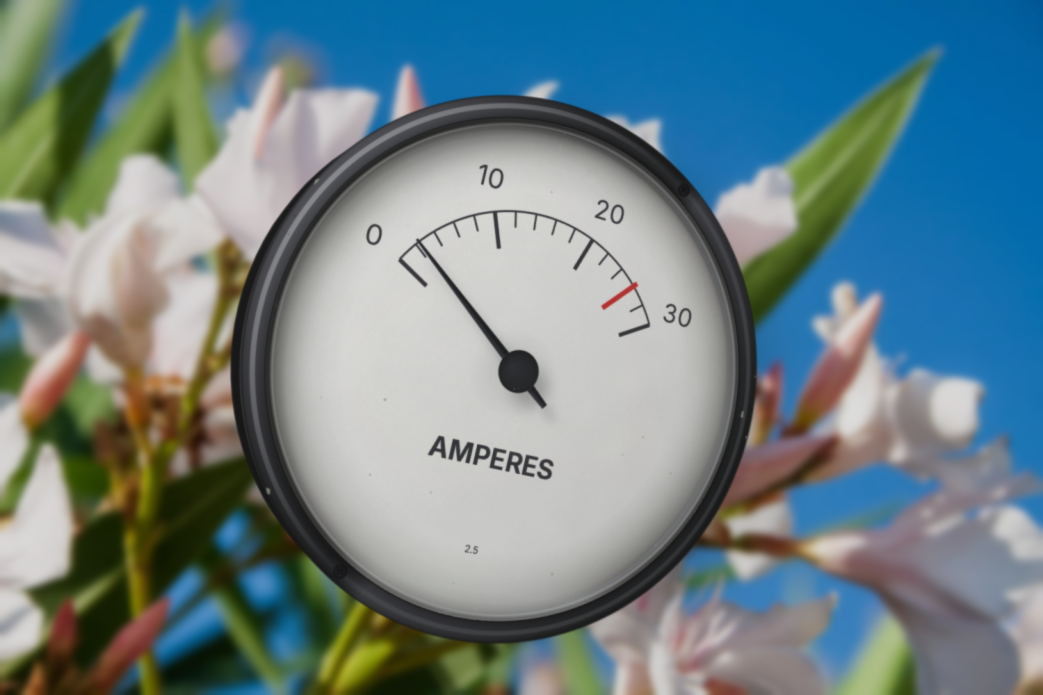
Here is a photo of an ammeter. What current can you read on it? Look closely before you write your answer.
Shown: 2 A
